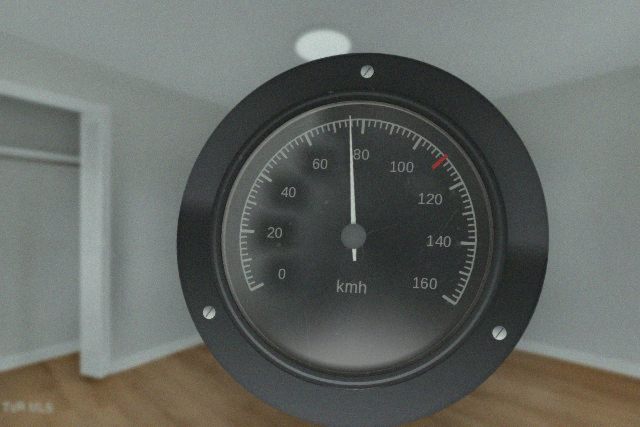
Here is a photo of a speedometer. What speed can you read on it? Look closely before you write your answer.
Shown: 76 km/h
